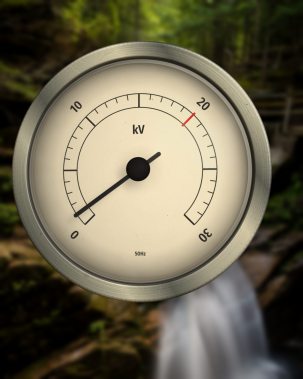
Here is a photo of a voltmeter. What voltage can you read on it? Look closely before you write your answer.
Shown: 1 kV
